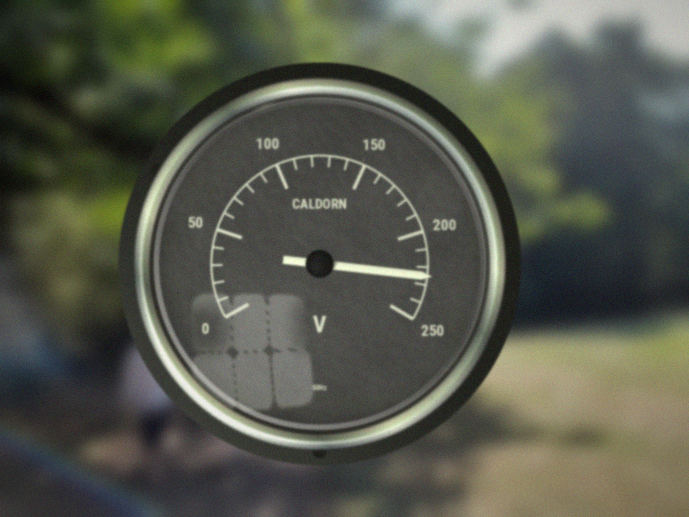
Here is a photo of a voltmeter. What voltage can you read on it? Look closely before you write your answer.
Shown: 225 V
